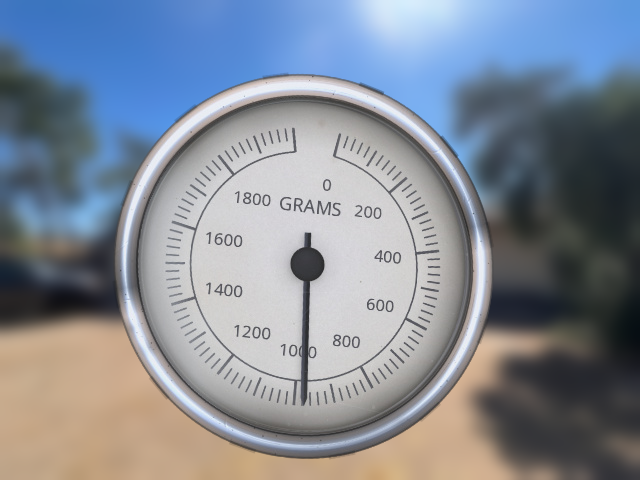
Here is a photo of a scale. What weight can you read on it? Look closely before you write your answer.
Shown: 980 g
